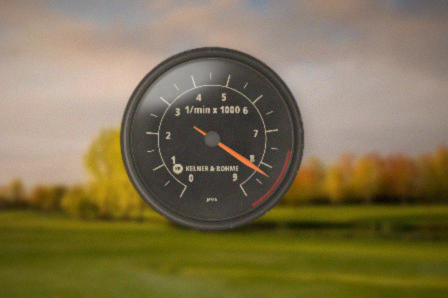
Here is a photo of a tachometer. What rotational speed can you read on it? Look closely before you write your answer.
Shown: 8250 rpm
